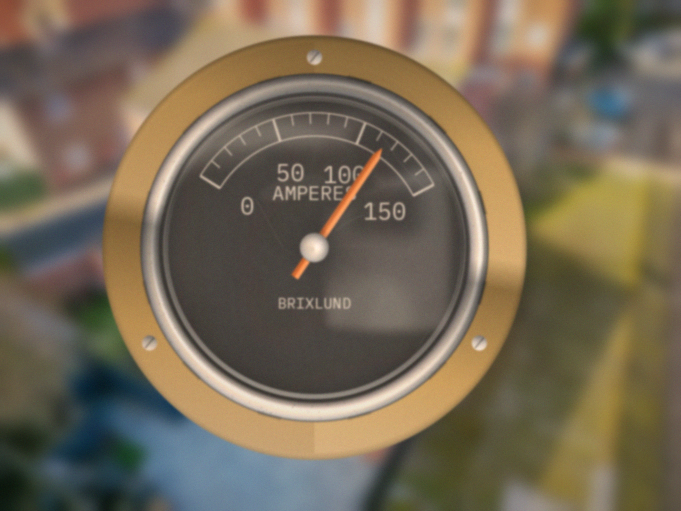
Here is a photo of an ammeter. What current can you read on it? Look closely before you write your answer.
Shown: 115 A
